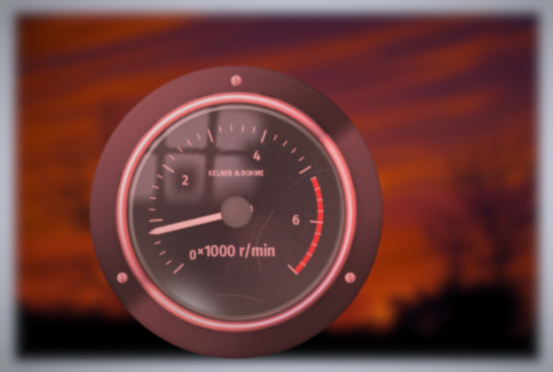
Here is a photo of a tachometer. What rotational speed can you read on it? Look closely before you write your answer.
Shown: 800 rpm
